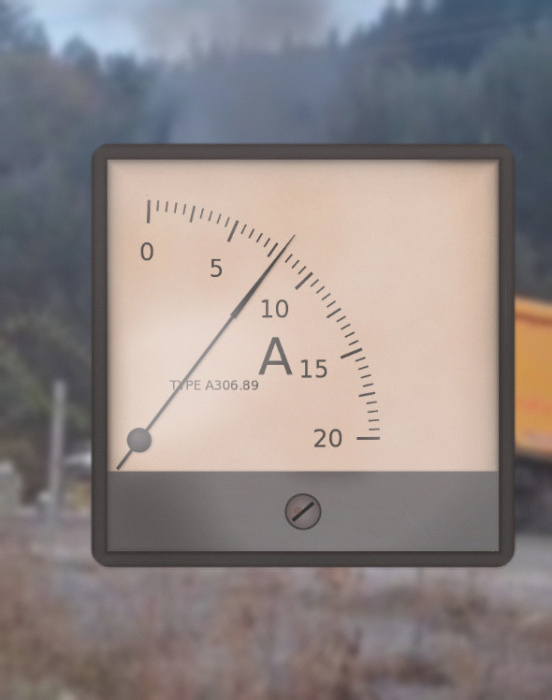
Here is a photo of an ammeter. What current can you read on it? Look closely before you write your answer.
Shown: 8 A
